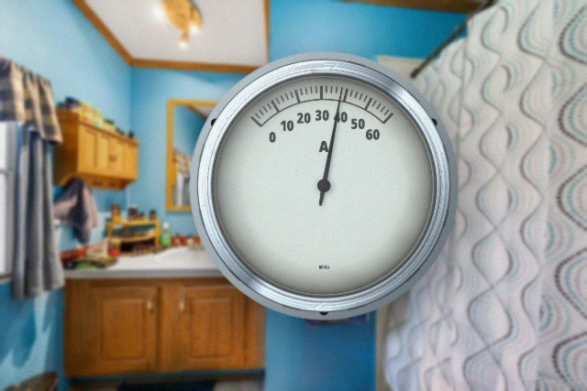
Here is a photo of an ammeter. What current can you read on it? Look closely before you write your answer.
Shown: 38 A
